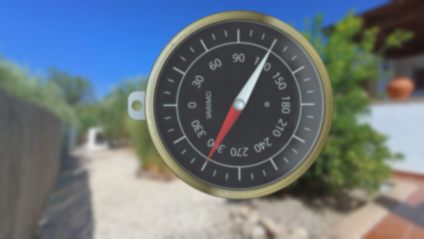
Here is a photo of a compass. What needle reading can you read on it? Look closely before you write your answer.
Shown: 300 °
